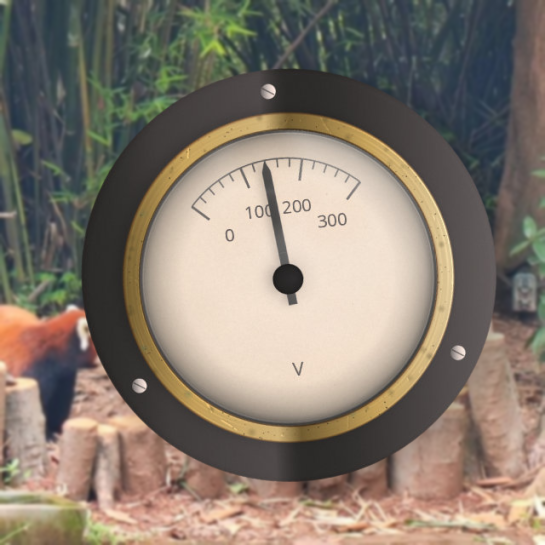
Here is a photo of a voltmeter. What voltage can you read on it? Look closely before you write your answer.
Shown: 140 V
